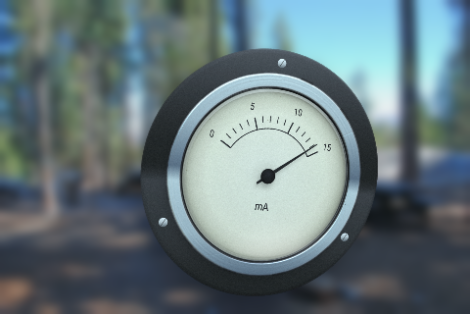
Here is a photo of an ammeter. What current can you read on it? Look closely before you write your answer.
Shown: 14 mA
